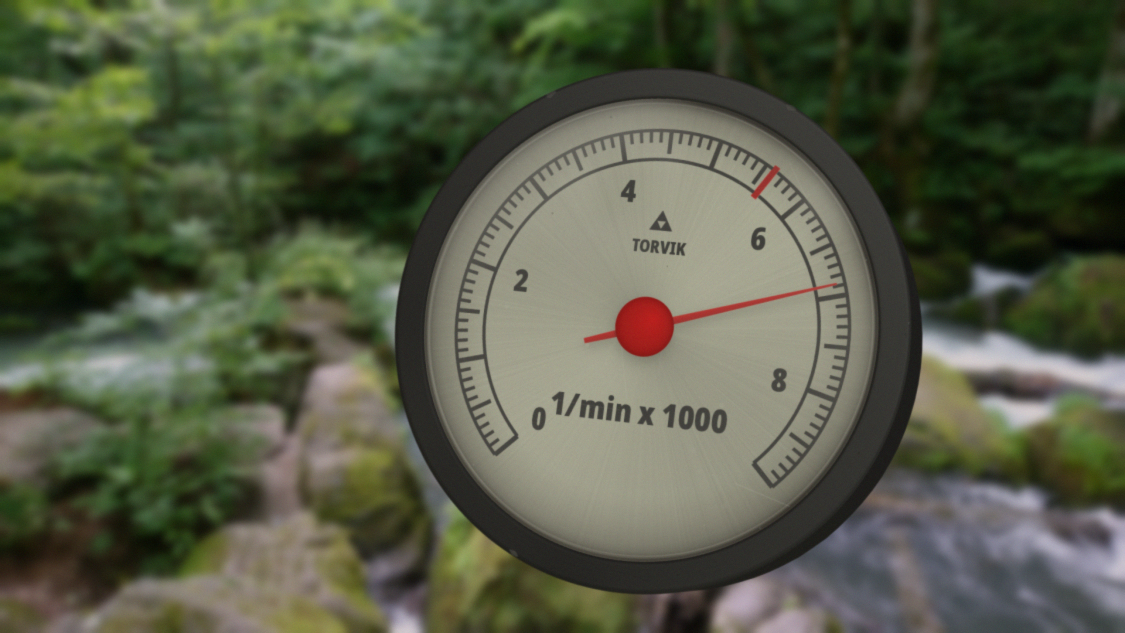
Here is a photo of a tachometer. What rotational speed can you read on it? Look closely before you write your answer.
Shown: 6900 rpm
